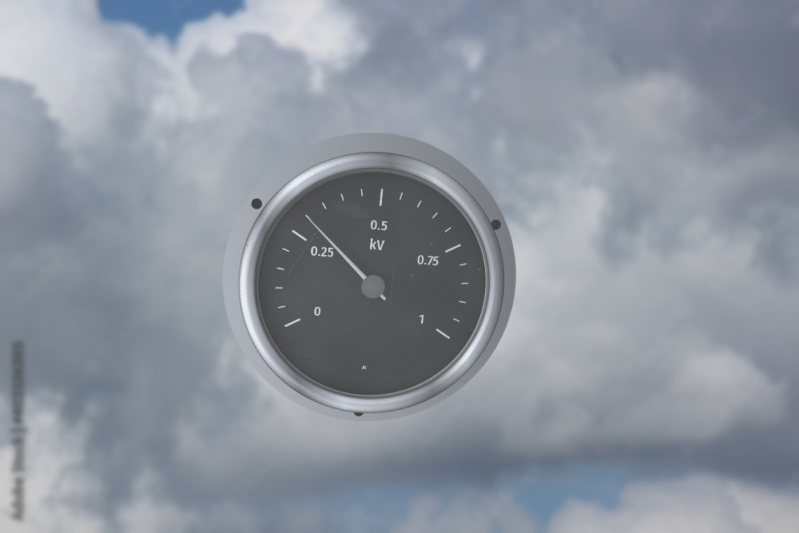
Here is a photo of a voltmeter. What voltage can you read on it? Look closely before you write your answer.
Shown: 0.3 kV
